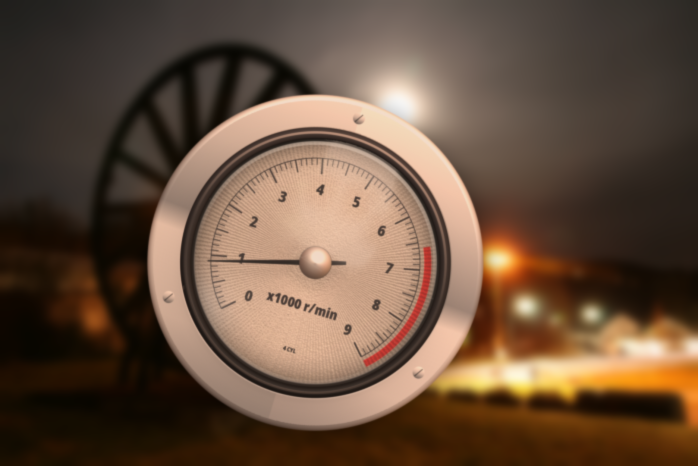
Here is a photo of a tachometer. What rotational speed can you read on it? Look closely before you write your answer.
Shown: 900 rpm
